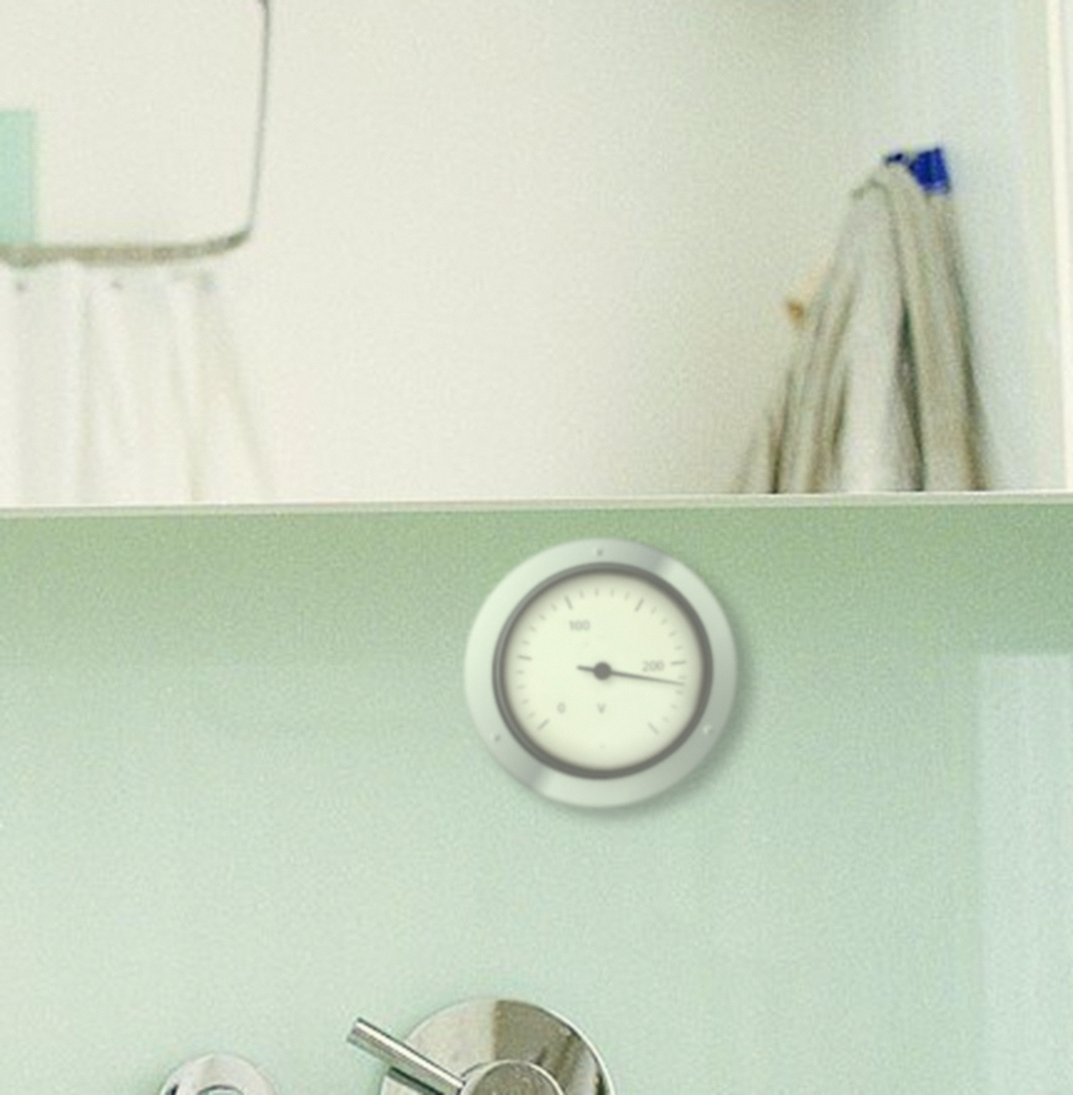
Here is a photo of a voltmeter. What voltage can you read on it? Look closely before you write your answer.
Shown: 215 V
